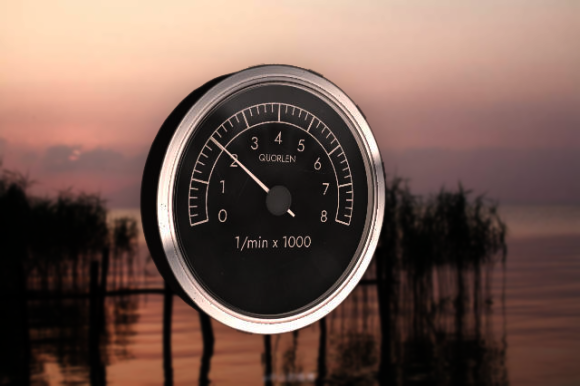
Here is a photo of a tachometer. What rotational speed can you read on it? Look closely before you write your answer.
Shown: 2000 rpm
